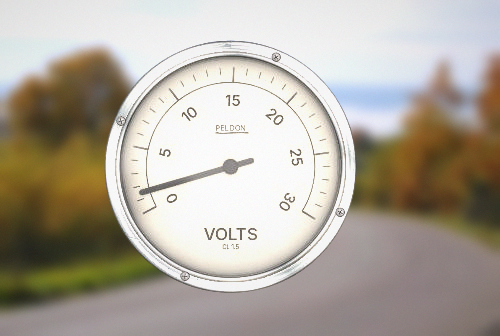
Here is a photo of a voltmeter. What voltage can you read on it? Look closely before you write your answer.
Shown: 1.5 V
